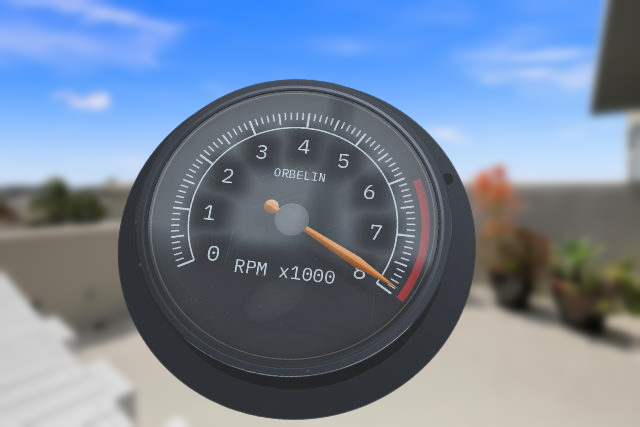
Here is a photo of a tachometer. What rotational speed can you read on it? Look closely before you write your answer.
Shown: 7900 rpm
